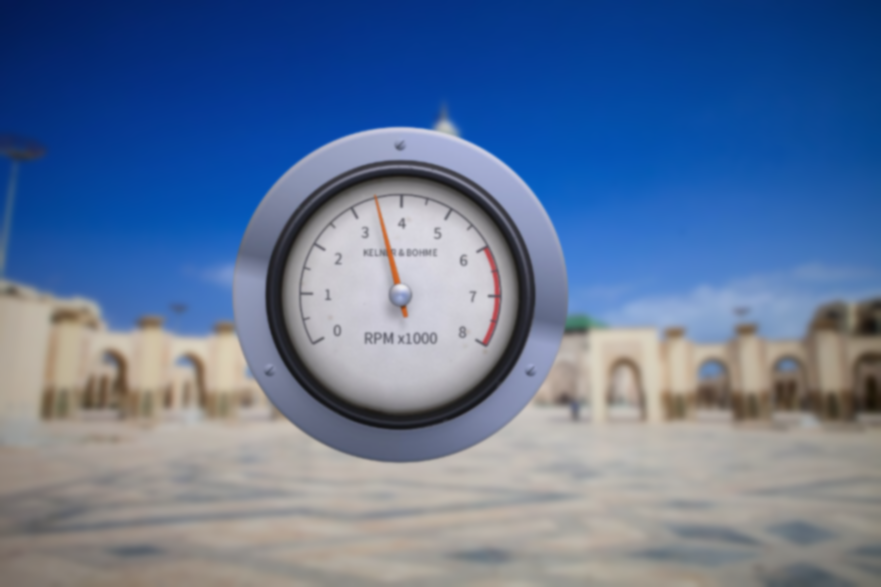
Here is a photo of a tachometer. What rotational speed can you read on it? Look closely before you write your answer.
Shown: 3500 rpm
